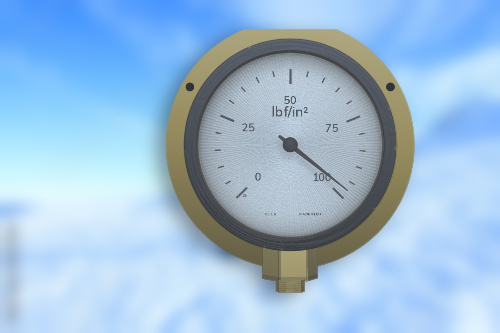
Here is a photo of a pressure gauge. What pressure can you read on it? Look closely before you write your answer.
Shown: 97.5 psi
